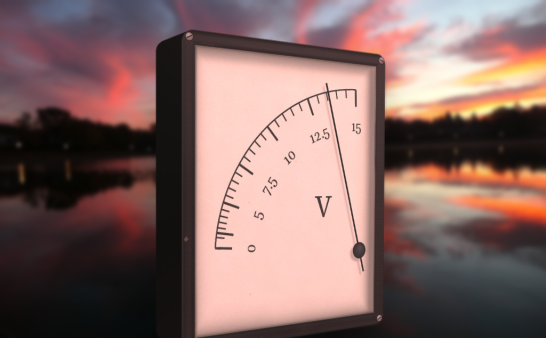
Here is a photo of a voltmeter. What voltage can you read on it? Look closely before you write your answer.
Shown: 13.5 V
